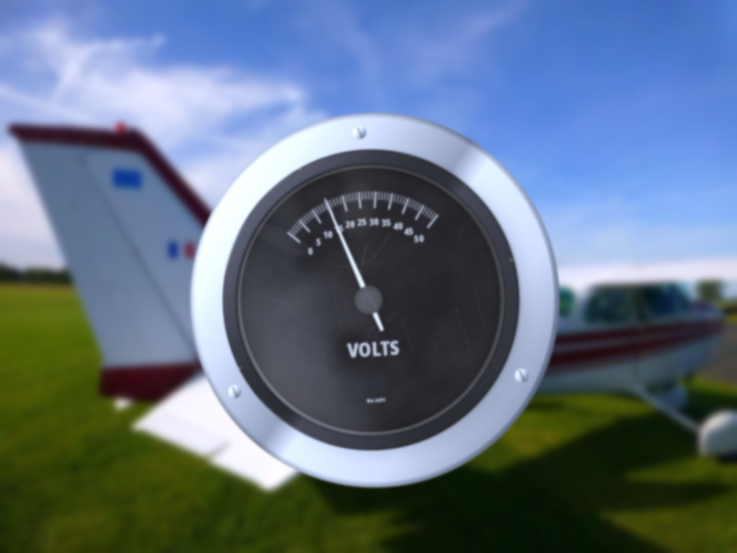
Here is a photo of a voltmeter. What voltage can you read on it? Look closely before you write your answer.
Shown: 15 V
